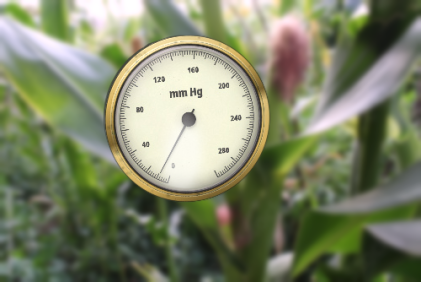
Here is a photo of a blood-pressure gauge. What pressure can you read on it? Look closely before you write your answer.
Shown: 10 mmHg
